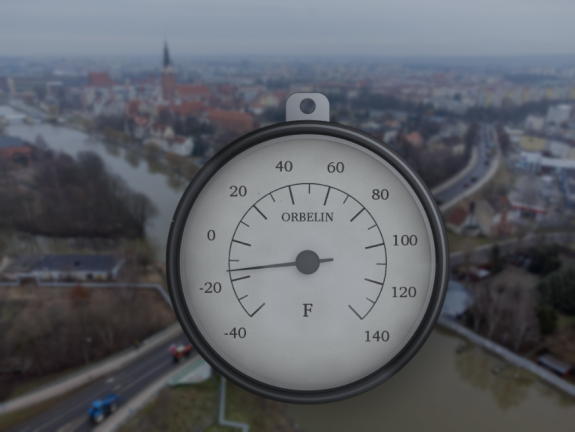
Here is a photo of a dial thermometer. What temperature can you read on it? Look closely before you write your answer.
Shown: -15 °F
